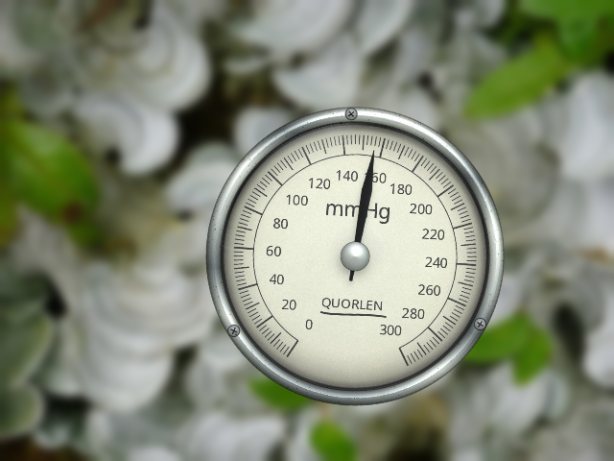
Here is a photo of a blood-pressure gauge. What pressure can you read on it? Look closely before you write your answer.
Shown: 156 mmHg
